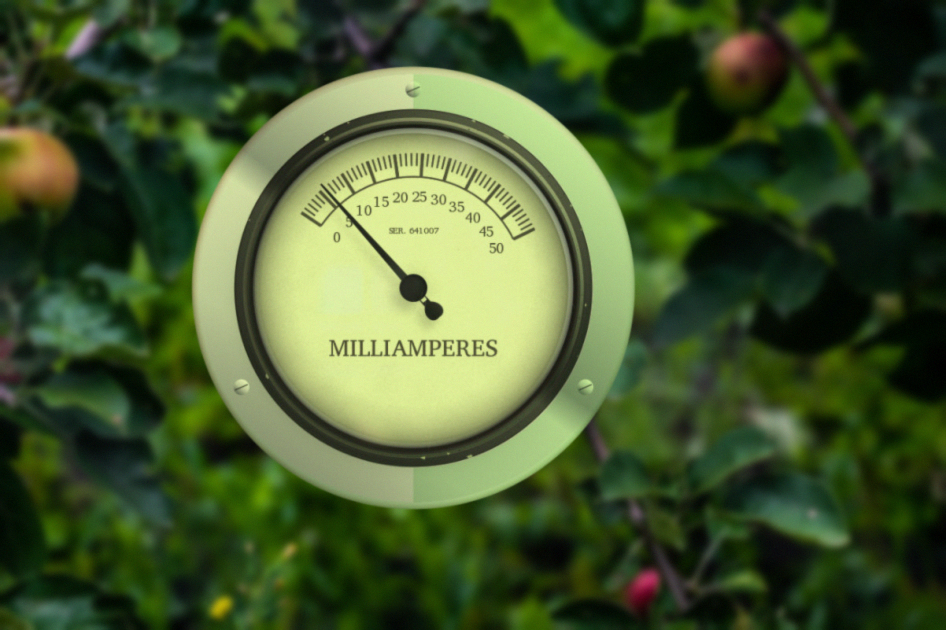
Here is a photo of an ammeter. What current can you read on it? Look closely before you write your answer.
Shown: 6 mA
